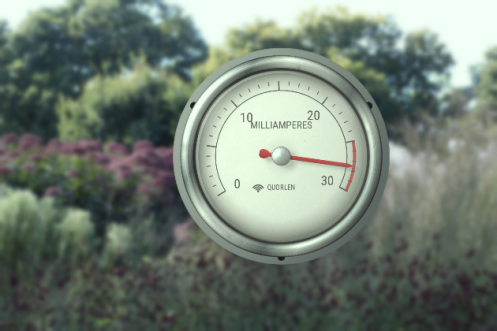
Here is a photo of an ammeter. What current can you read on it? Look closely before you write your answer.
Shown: 27.5 mA
